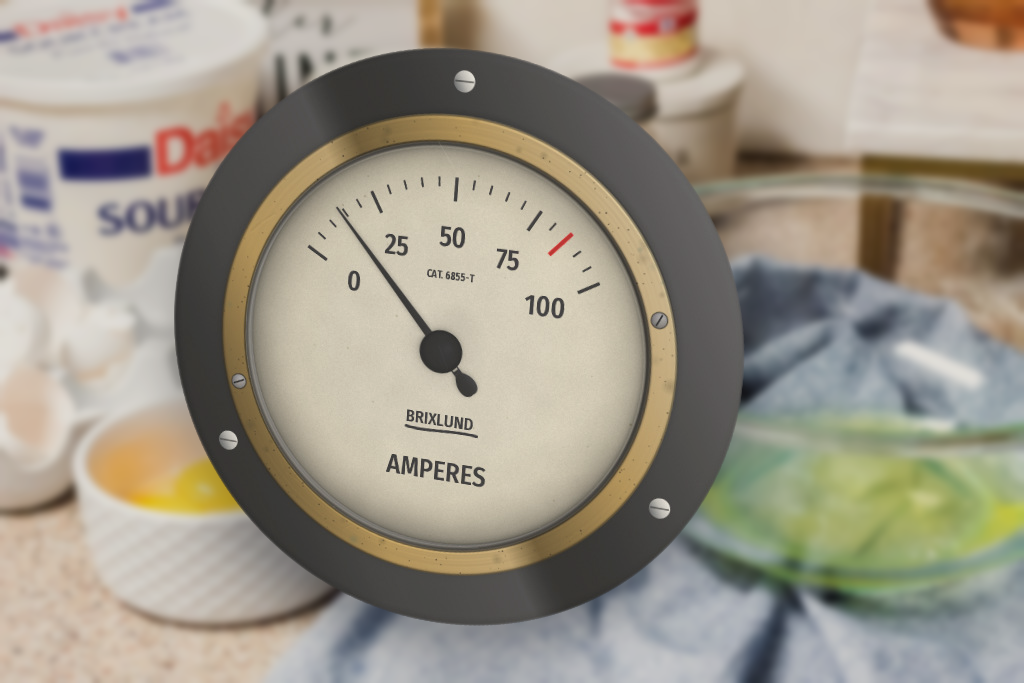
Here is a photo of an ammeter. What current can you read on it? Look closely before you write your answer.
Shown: 15 A
